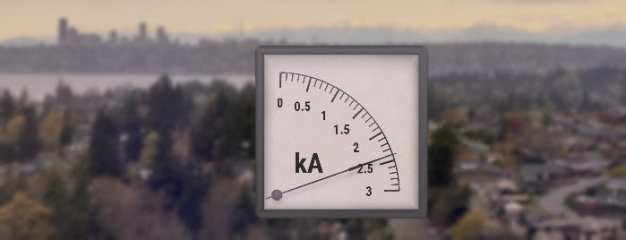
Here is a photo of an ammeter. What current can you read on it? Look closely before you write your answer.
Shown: 2.4 kA
